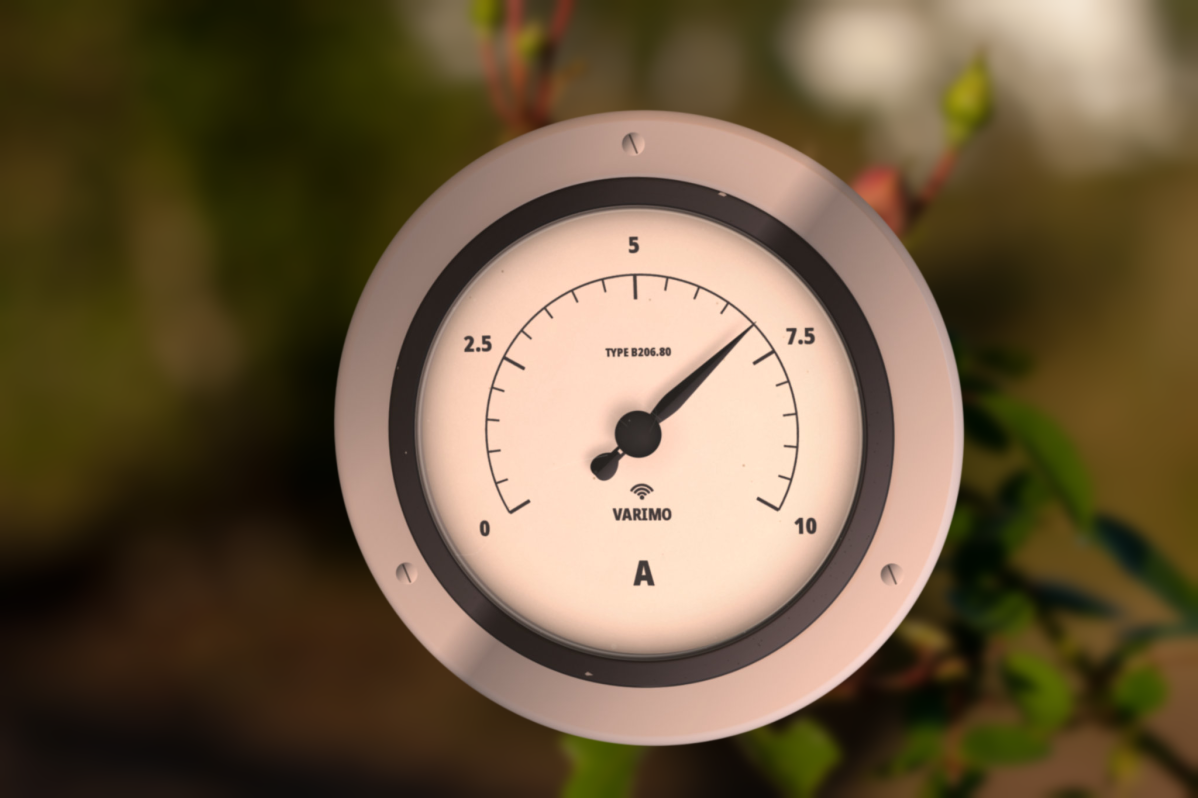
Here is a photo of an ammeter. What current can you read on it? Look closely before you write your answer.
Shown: 7 A
